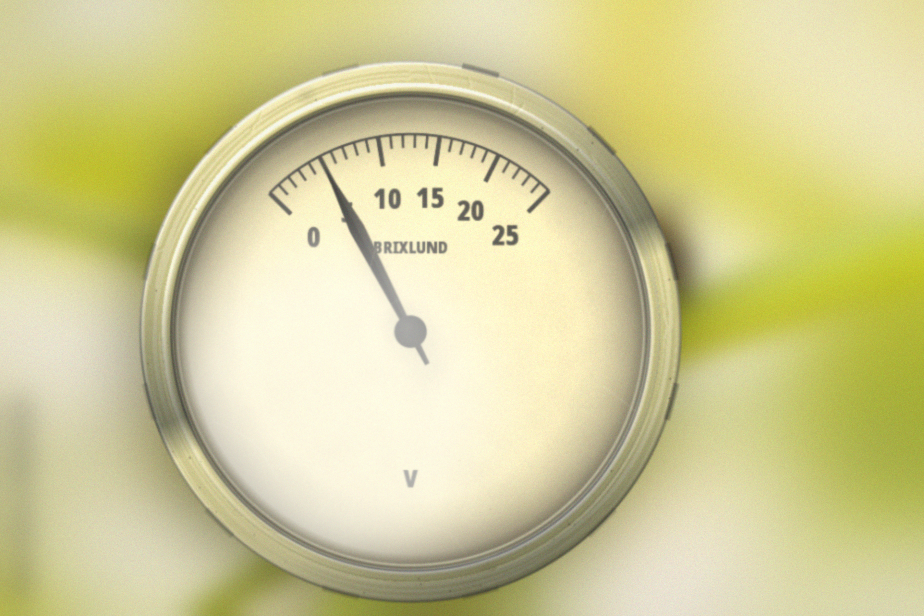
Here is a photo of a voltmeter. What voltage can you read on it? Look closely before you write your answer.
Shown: 5 V
